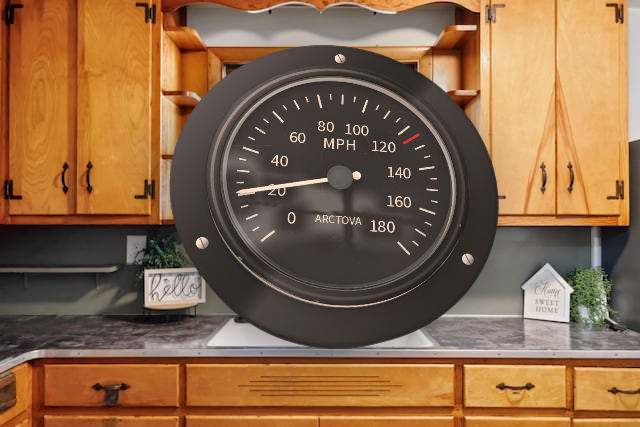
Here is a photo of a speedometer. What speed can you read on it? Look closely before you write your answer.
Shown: 20 mph
